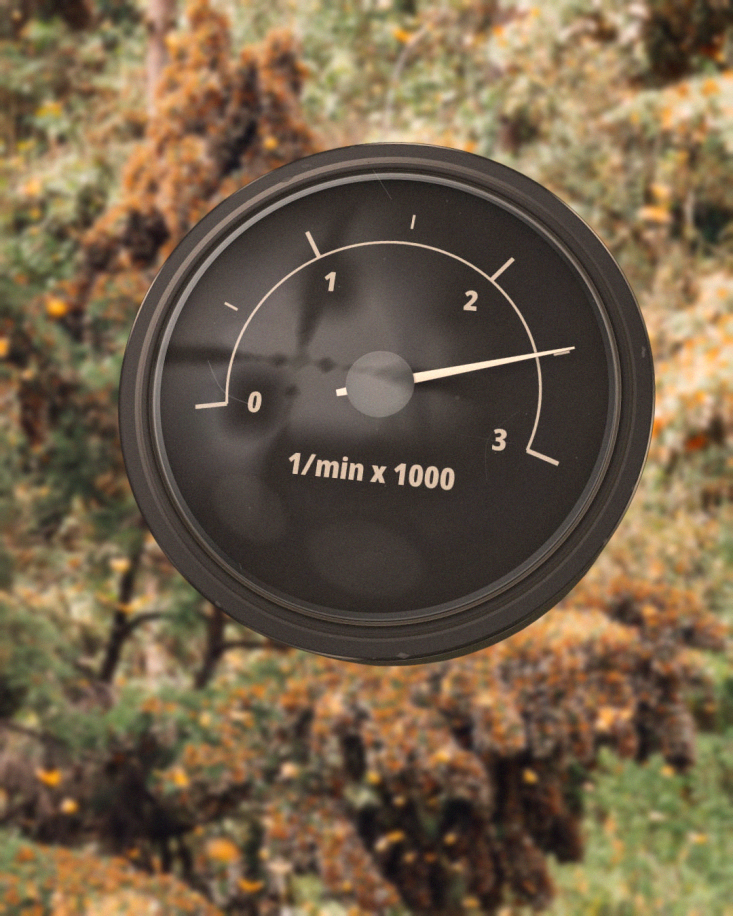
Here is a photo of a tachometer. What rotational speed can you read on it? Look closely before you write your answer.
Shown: 2500 rpm
